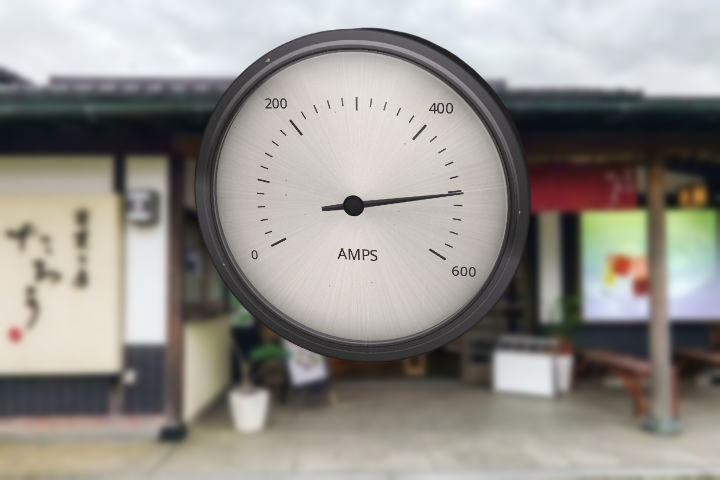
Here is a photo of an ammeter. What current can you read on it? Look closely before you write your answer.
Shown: 500 A
